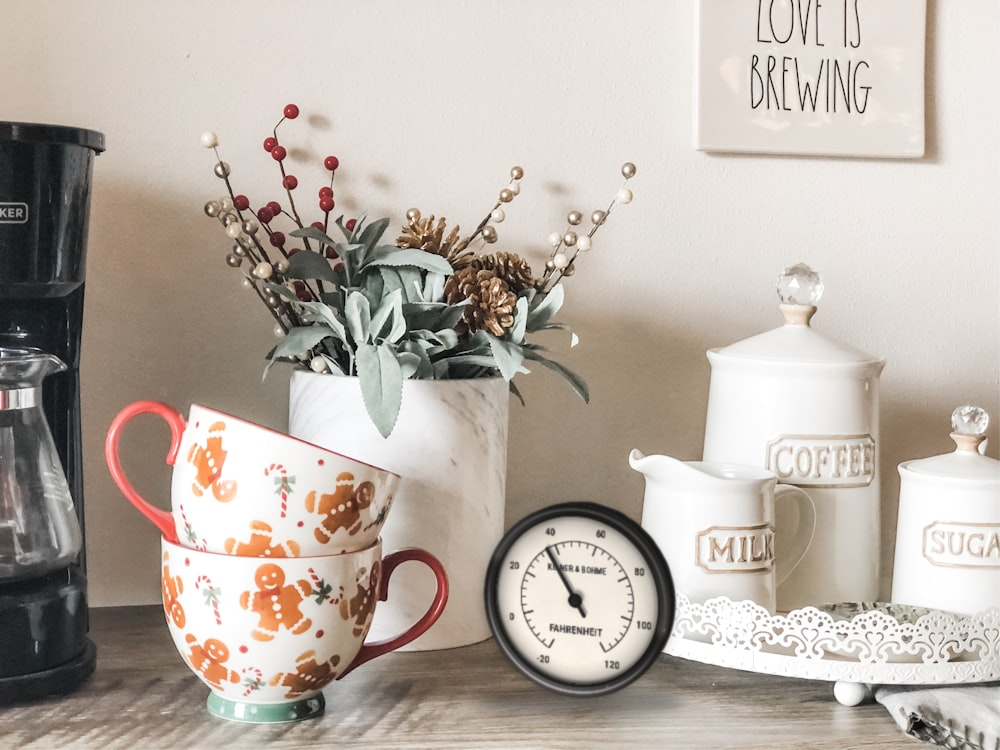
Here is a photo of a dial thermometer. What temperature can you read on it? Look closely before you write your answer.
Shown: 36 °F
